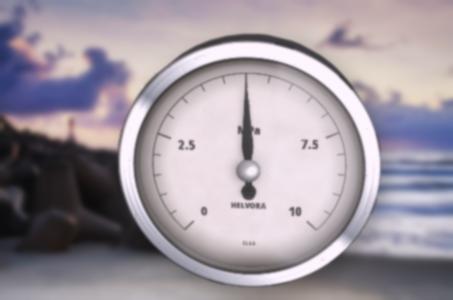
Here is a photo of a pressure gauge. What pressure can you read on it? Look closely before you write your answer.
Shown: 5 MPa
